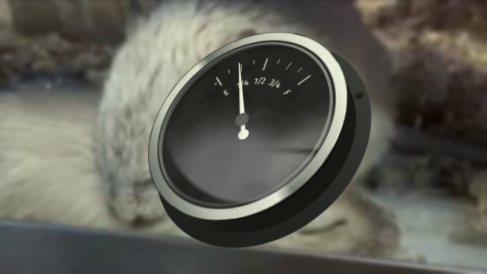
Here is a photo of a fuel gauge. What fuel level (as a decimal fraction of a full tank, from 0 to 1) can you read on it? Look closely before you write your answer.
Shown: 0.25
